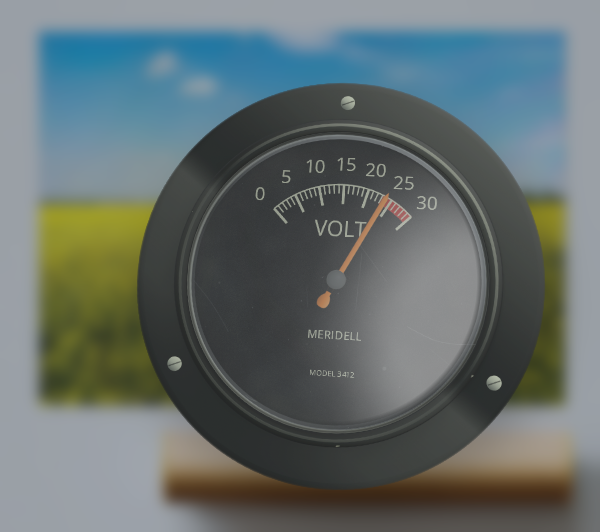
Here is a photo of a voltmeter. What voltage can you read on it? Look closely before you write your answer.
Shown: 24 V
